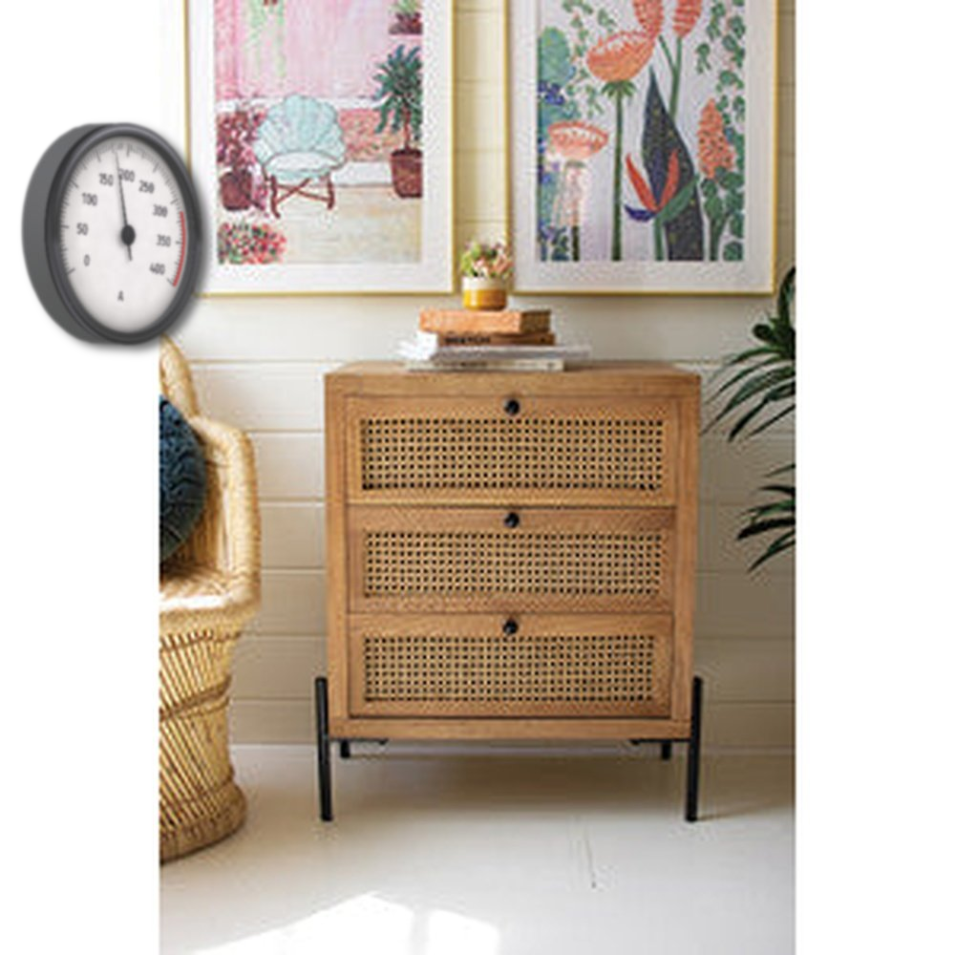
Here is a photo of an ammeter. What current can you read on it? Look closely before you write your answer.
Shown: 175 A
